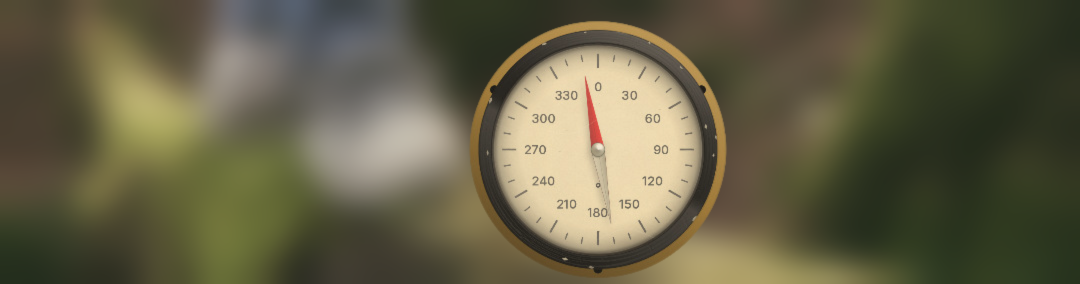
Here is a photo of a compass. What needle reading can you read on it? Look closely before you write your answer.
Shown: 350 °
